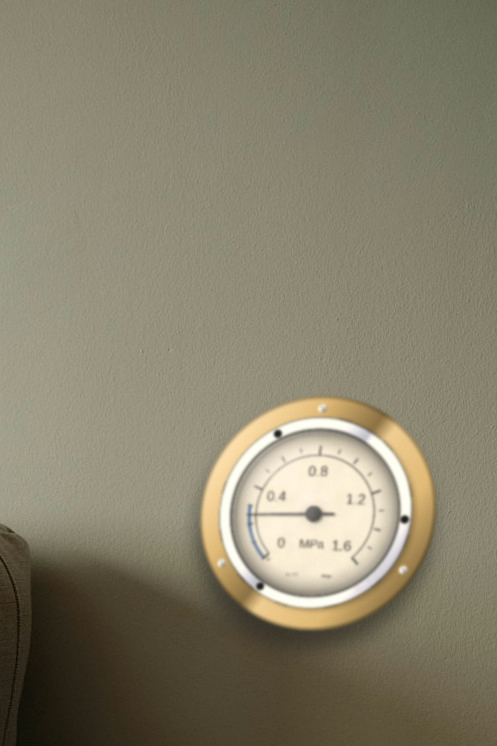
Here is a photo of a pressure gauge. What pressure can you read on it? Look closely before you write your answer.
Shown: 0.25 MPa
